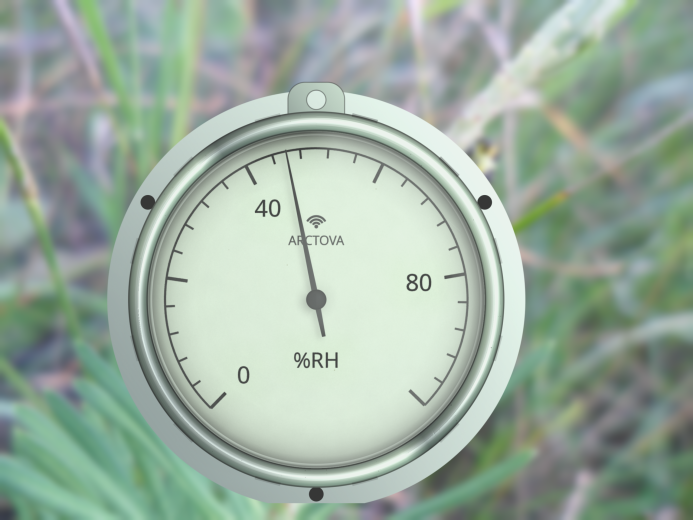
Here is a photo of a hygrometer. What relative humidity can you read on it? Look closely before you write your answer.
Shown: 46 %
